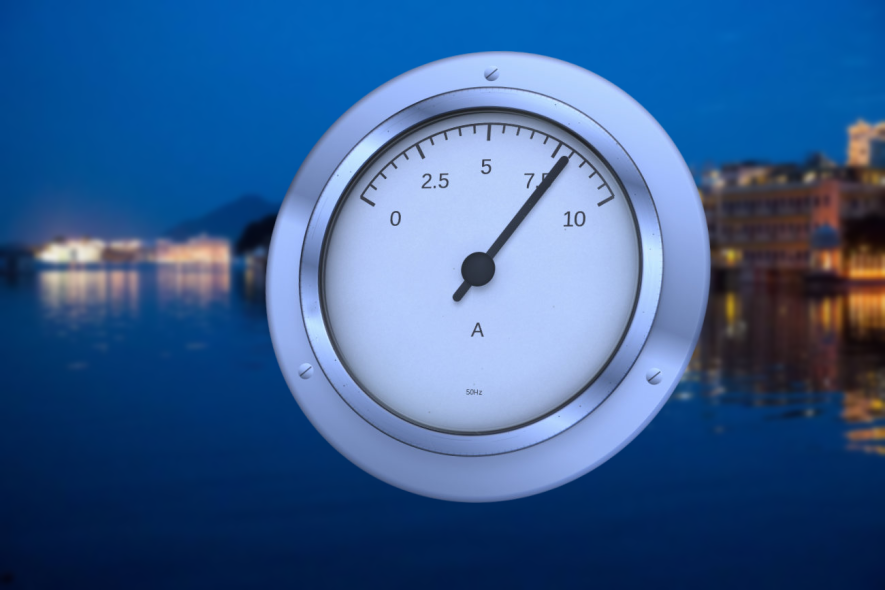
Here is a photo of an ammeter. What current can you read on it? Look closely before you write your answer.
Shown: 8 A
